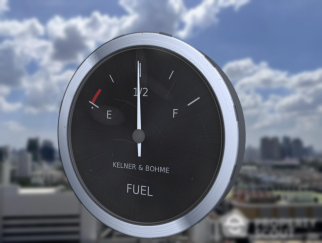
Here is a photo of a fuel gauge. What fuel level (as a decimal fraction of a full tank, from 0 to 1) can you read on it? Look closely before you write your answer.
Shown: 0.5
